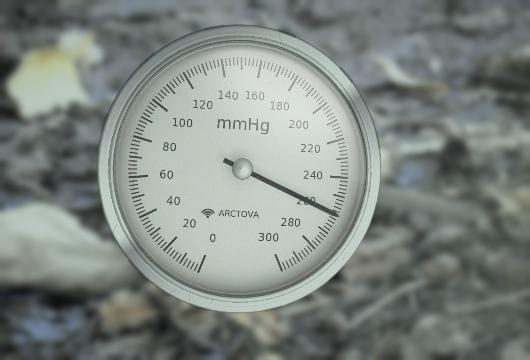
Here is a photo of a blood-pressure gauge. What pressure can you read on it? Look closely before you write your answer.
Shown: 260 mmHg
